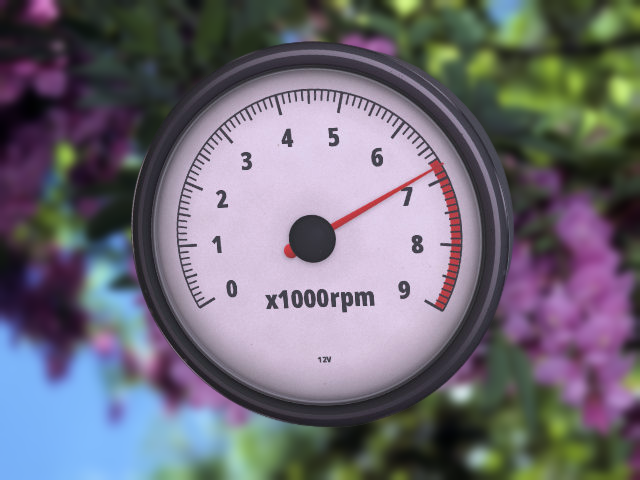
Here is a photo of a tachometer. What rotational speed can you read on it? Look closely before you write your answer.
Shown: 6800 rpm
